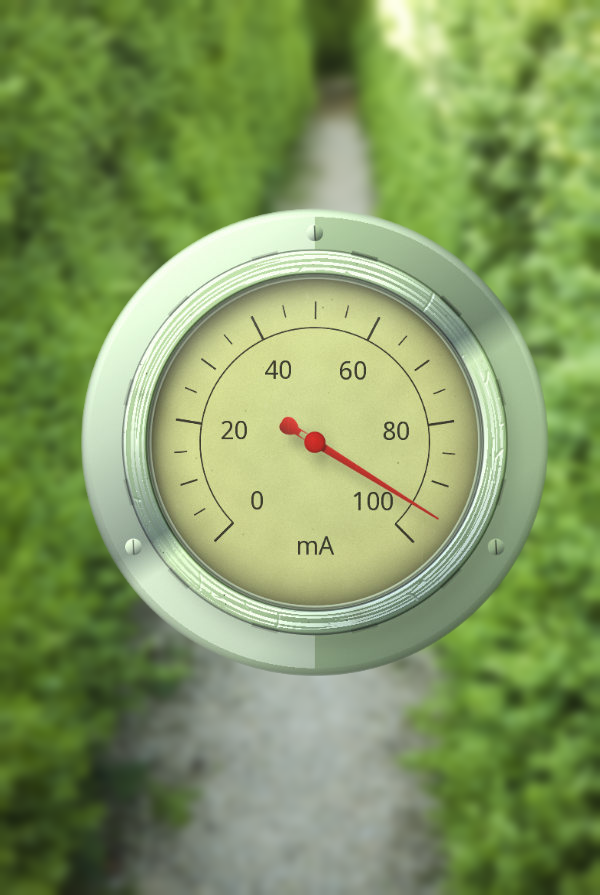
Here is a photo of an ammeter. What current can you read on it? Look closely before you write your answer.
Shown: 95 mA
